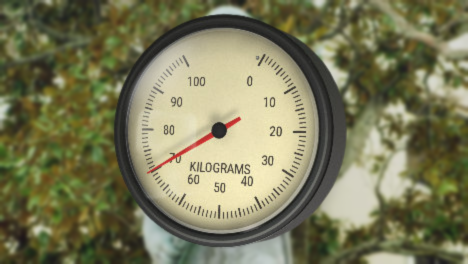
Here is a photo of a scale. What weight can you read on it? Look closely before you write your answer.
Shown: 70 kg
